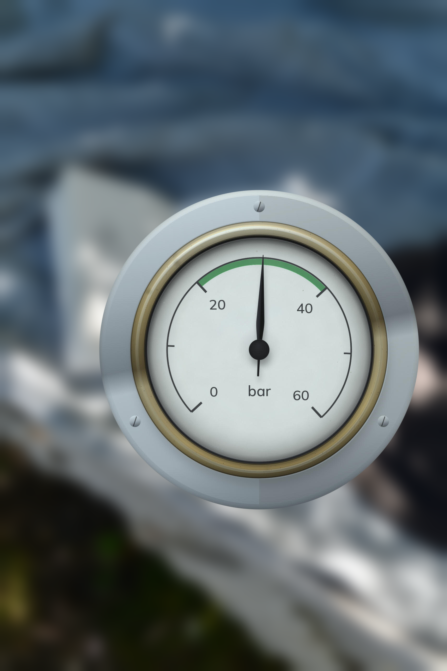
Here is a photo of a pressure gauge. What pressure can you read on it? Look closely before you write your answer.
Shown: 30 bar
